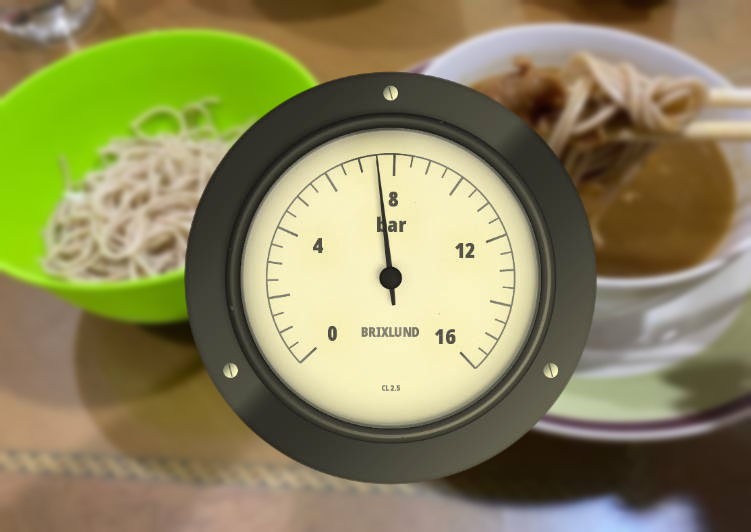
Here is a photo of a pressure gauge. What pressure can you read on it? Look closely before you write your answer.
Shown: 7.5 bar
